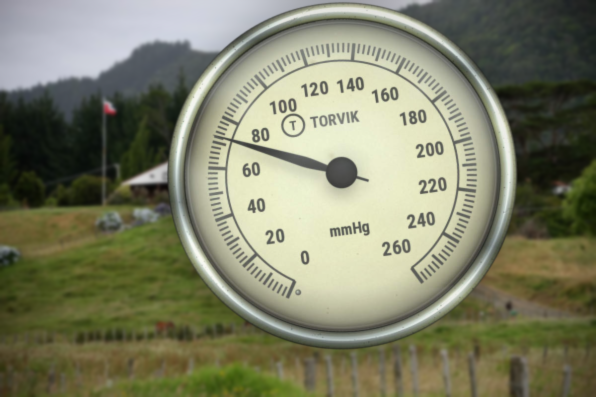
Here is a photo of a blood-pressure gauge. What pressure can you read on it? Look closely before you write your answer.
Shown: 72 mmHg
